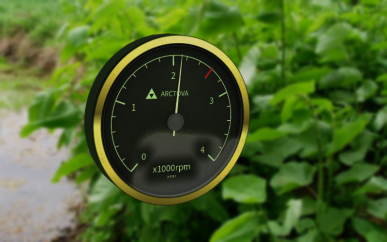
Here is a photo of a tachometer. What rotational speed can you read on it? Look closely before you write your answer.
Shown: 2100 rpm
